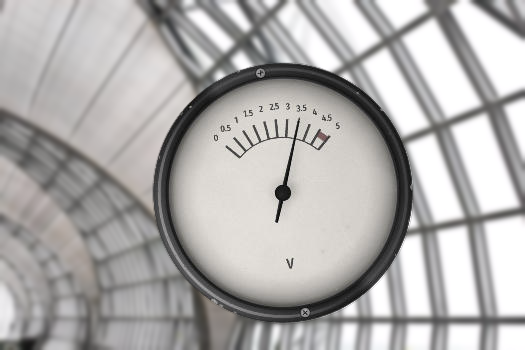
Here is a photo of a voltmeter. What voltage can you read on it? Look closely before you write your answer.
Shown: 3.5 V
